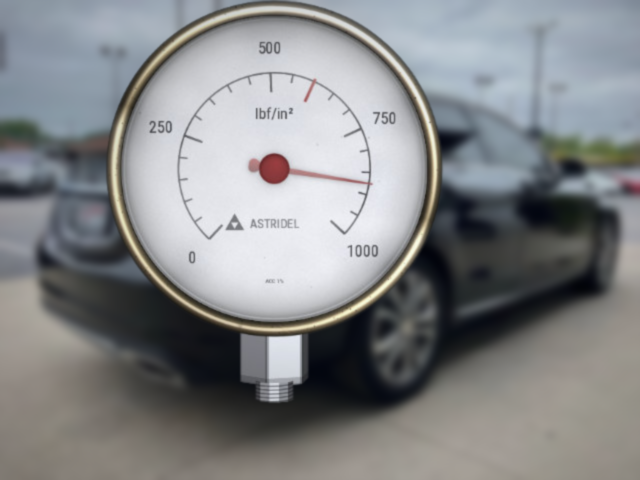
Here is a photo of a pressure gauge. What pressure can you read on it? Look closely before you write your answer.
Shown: 875 psi
